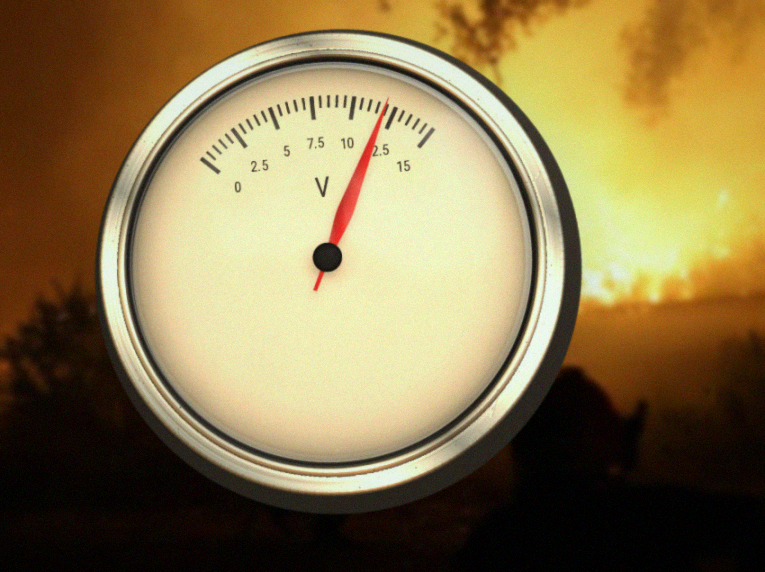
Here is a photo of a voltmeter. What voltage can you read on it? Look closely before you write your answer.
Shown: 12 V
